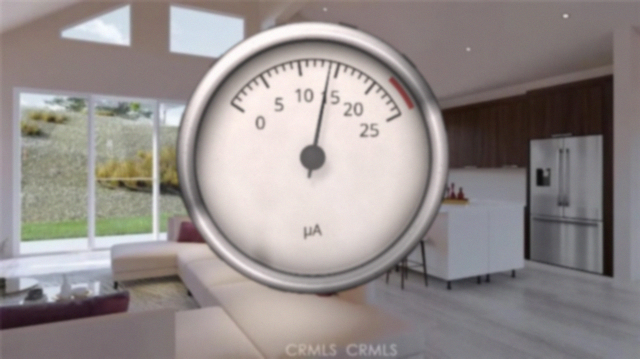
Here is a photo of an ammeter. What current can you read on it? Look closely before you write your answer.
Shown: 14 µA
